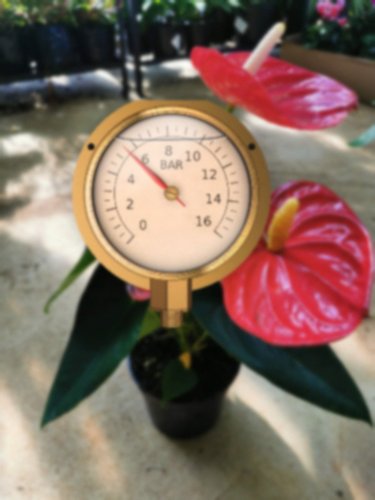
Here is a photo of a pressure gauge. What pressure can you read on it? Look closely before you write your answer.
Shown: 5.5 bar
